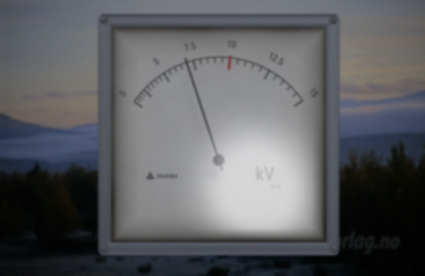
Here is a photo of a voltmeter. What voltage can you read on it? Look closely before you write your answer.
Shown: 7 kV
